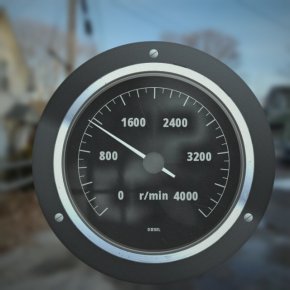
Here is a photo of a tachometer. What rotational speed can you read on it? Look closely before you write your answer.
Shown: 1150 rpm
